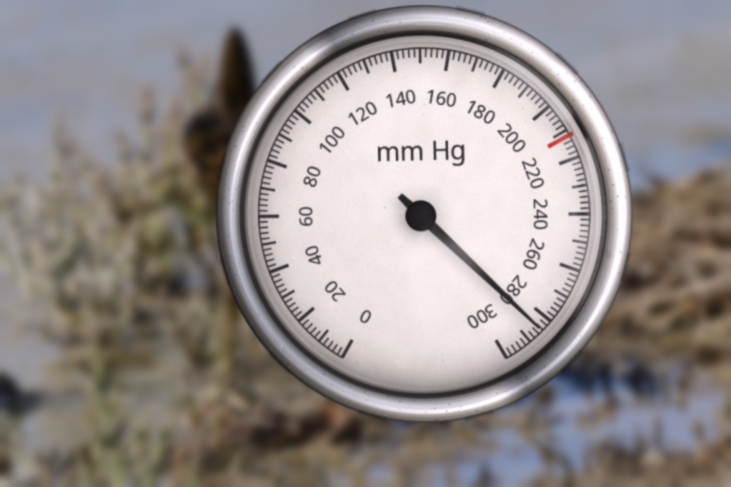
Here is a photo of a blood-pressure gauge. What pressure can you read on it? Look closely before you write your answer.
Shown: 284 mmHg
